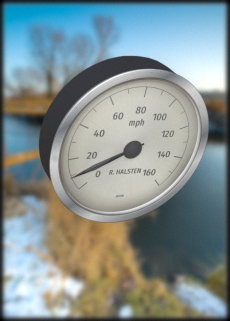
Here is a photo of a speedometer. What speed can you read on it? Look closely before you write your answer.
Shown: 10 mph
